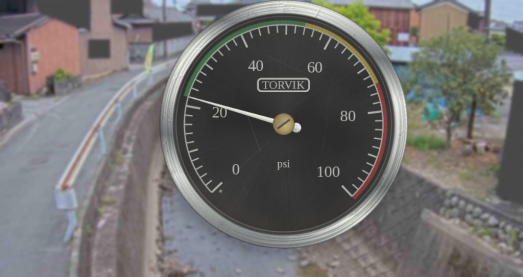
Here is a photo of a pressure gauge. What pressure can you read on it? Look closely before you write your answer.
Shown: 22 psi
